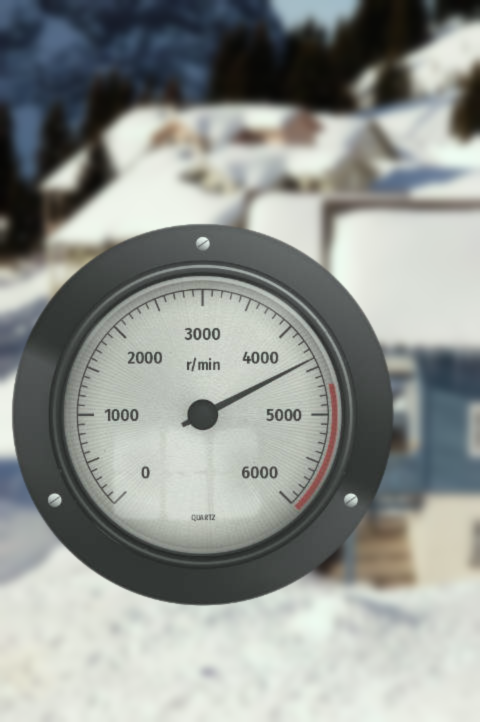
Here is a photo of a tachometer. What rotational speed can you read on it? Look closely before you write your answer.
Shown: 4400 rpm
